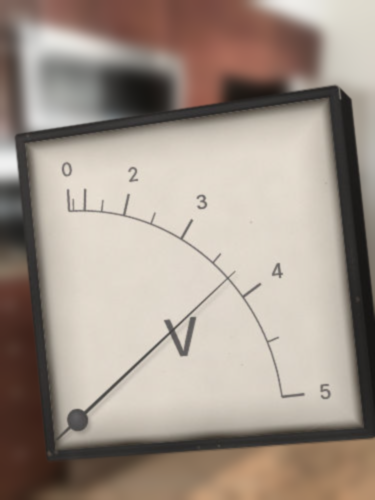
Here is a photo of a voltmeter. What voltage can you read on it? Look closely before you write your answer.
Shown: 3.75 V
